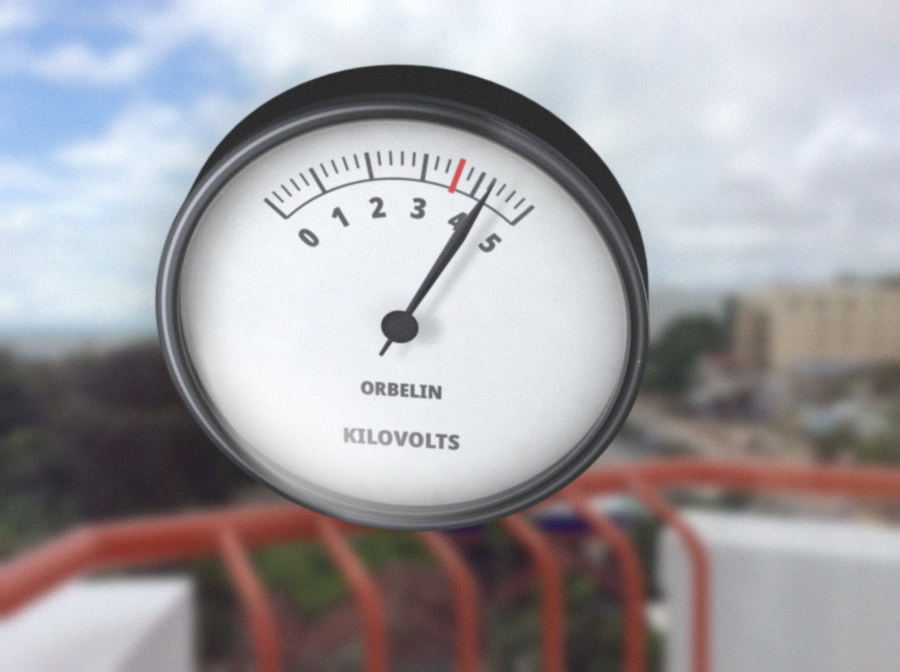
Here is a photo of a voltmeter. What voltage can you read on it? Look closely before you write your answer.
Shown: 4.2 kV
